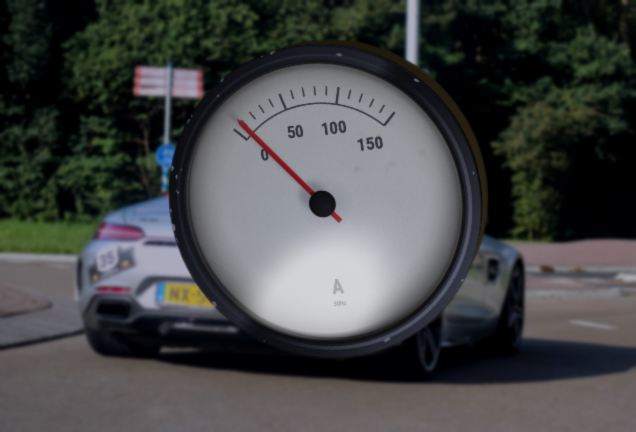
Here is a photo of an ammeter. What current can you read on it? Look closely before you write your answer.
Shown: 10 A
